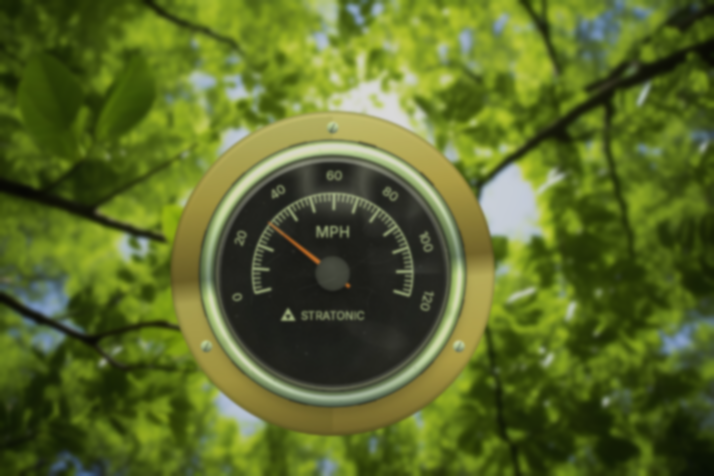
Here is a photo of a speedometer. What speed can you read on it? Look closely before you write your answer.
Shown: 30 mph
